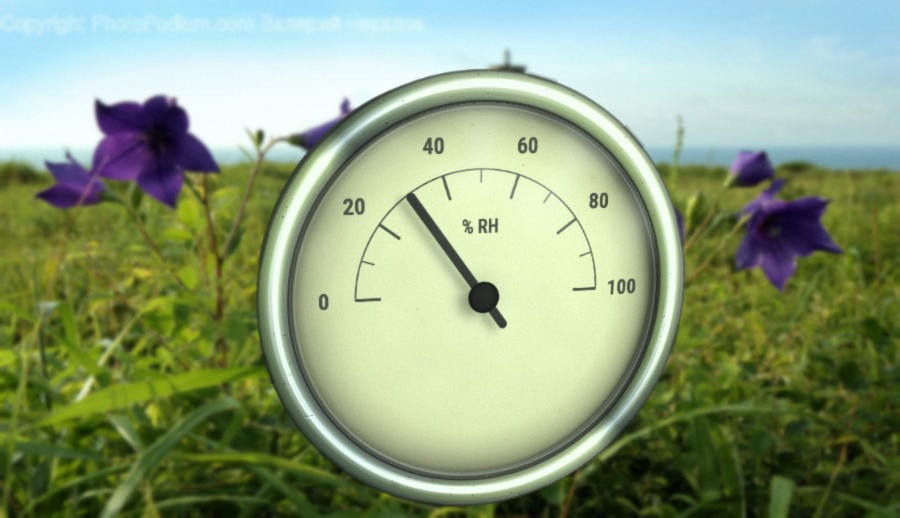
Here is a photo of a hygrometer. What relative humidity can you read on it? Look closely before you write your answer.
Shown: 30 %
